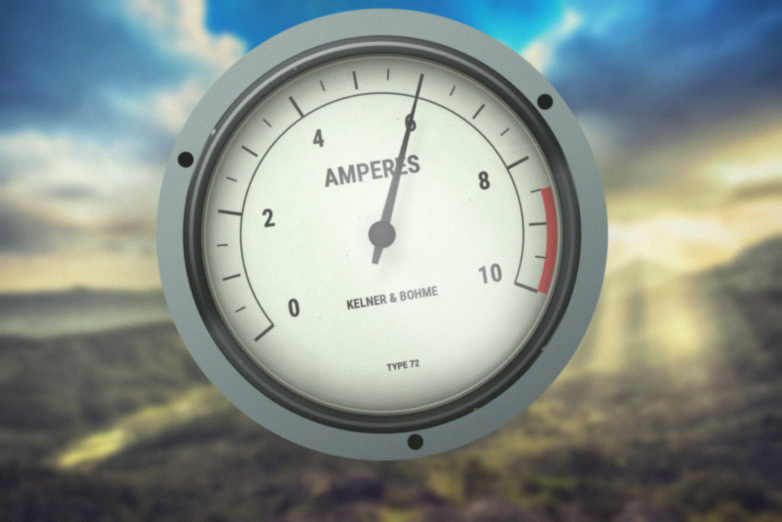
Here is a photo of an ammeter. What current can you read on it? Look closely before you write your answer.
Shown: 6 A
